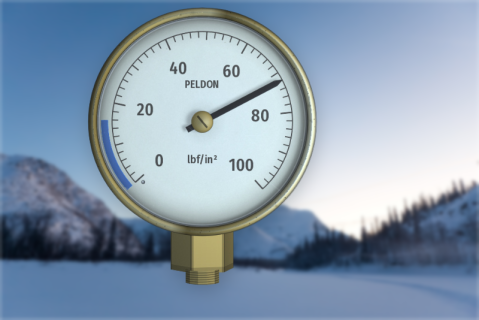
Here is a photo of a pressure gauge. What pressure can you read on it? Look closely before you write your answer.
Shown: 72 psi
